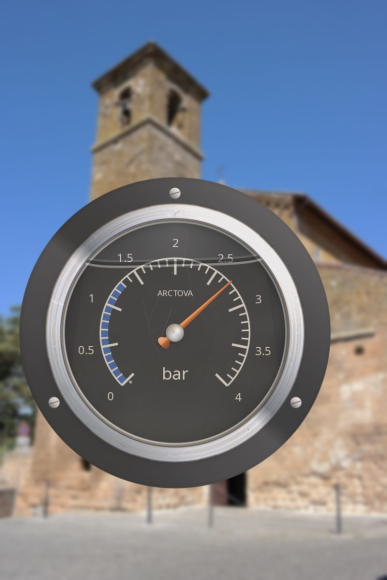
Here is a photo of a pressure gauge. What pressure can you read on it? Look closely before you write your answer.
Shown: 2.7 bar
